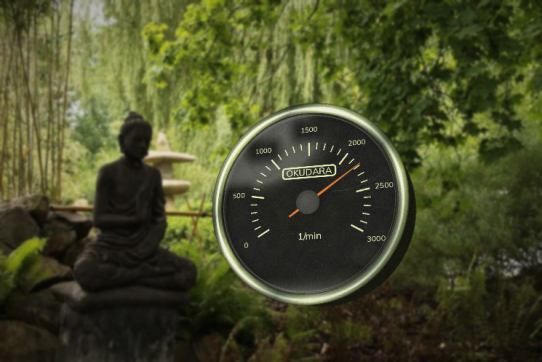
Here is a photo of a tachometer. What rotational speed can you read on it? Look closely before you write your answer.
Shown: 2200 rpm
